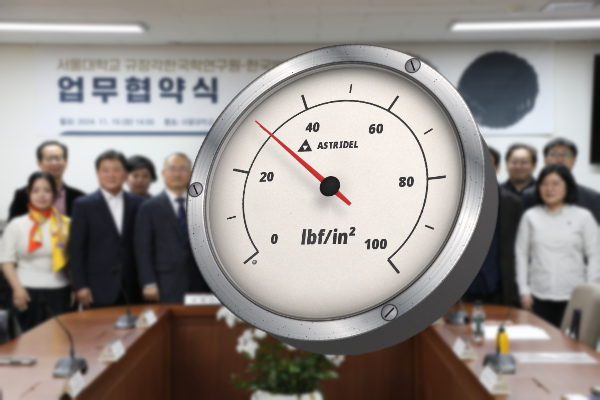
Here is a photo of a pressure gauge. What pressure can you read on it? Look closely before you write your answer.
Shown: 30 psi
